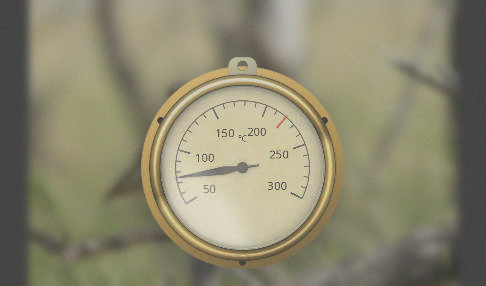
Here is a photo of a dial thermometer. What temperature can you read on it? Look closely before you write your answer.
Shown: 75 °C
